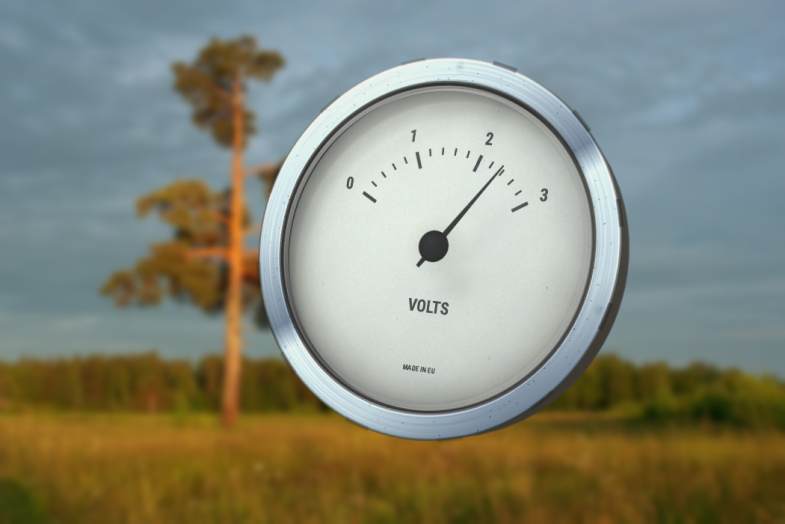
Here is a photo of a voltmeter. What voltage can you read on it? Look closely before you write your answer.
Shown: 2.4 V
